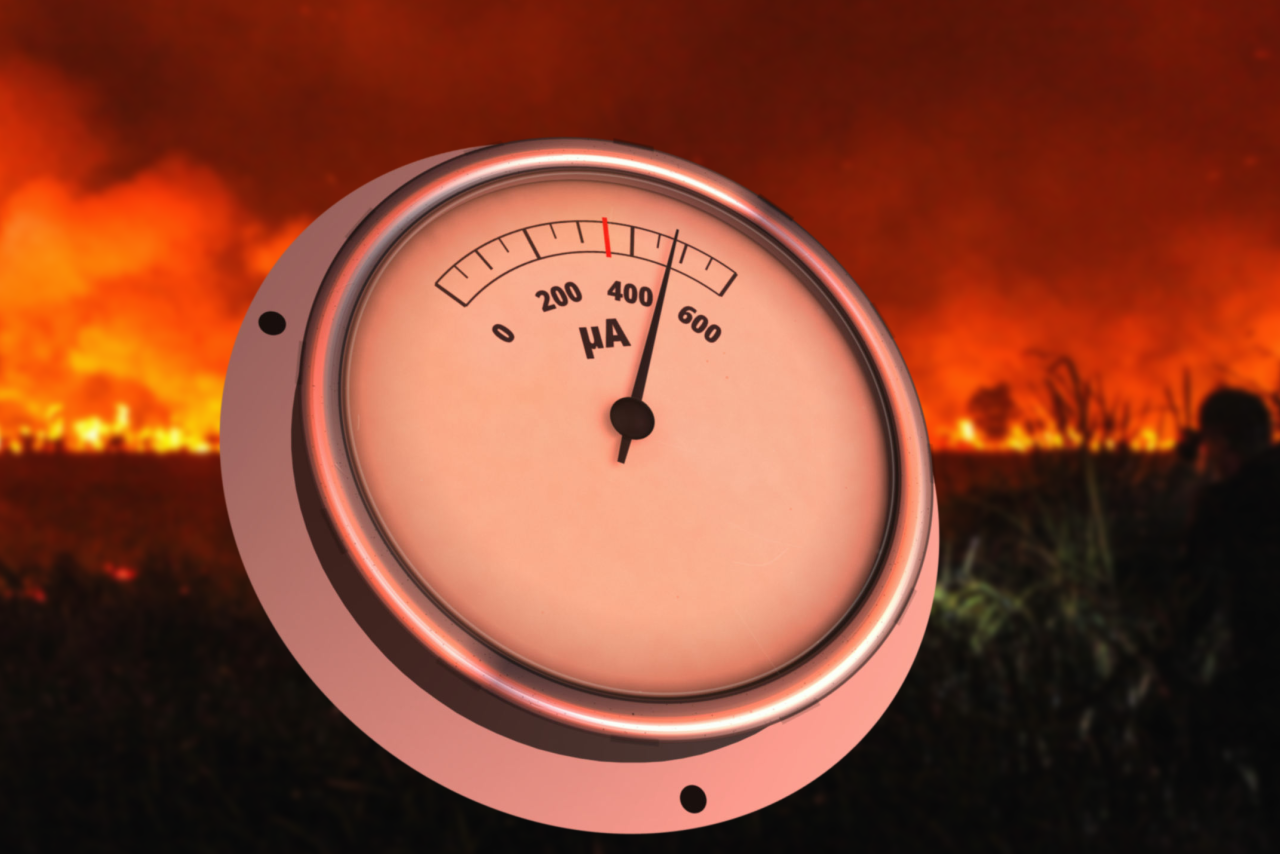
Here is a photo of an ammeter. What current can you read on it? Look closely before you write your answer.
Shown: 475 µA
